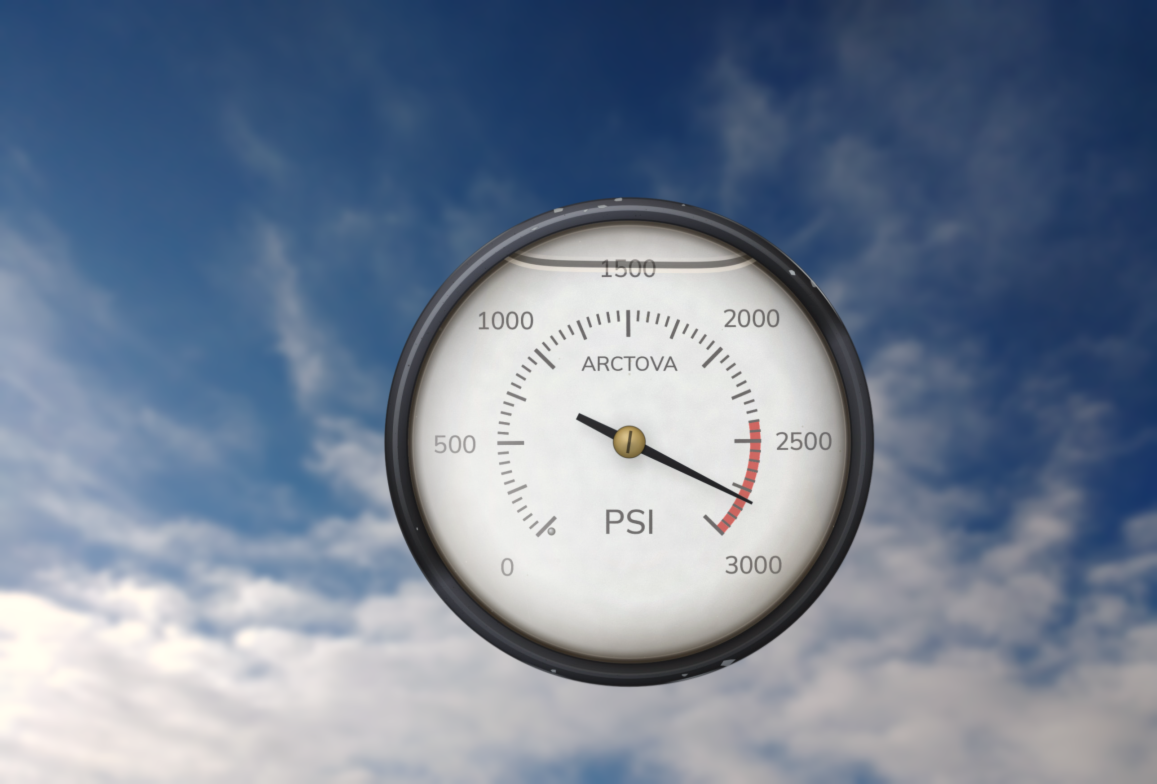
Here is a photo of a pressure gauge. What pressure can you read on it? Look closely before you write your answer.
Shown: 2800 psi
